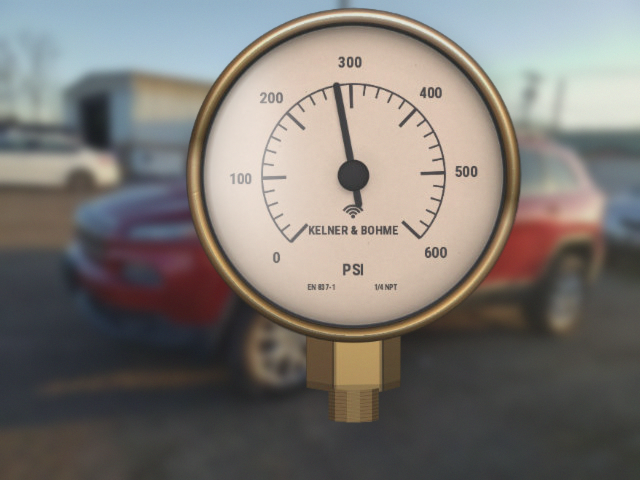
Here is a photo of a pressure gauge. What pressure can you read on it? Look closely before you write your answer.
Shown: 280 psi
